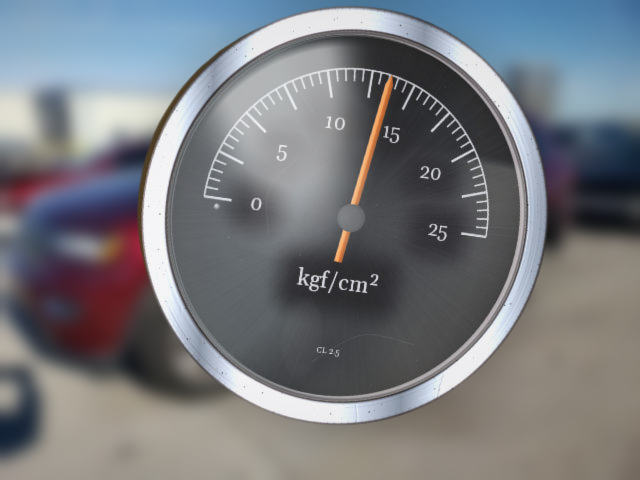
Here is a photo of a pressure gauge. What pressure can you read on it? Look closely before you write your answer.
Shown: 13.5 kg/cm²
